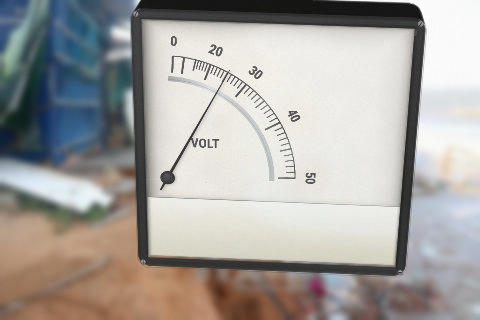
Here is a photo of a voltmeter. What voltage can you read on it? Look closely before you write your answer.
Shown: 25 V
